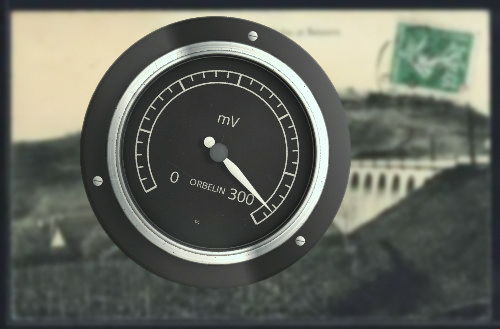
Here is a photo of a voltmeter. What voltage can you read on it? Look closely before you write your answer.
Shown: 285 mV
